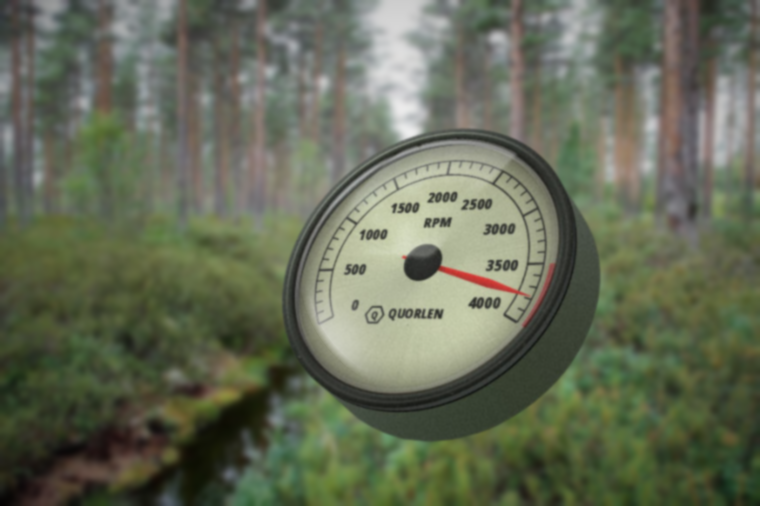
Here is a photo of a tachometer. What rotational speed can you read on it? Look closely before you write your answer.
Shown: 3800 rpm
